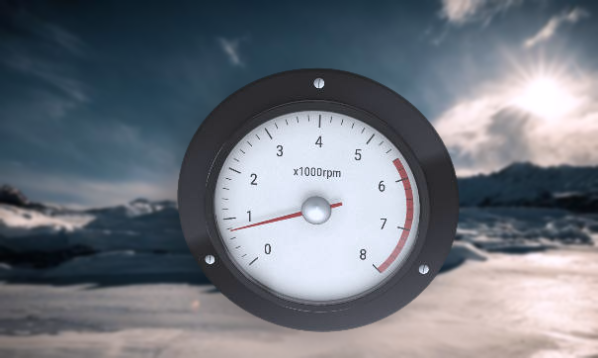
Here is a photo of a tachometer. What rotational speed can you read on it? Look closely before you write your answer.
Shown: 800 rpm
